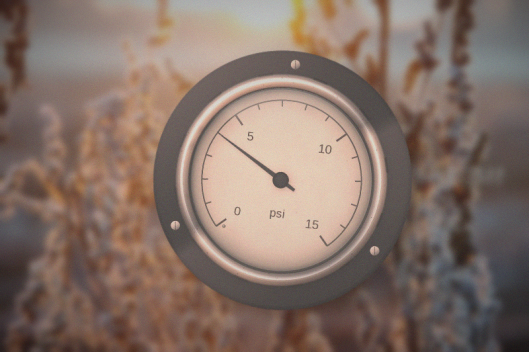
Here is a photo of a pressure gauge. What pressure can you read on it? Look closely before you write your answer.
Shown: 4 psi
